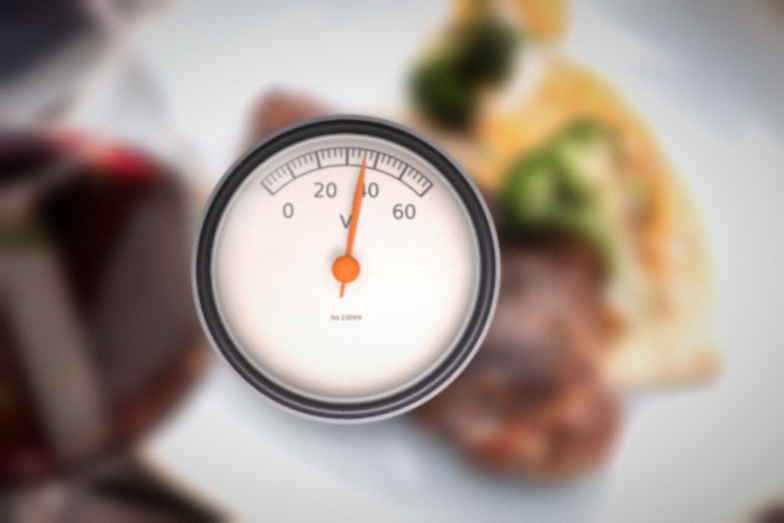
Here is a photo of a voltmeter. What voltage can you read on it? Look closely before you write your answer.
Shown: 36 V
